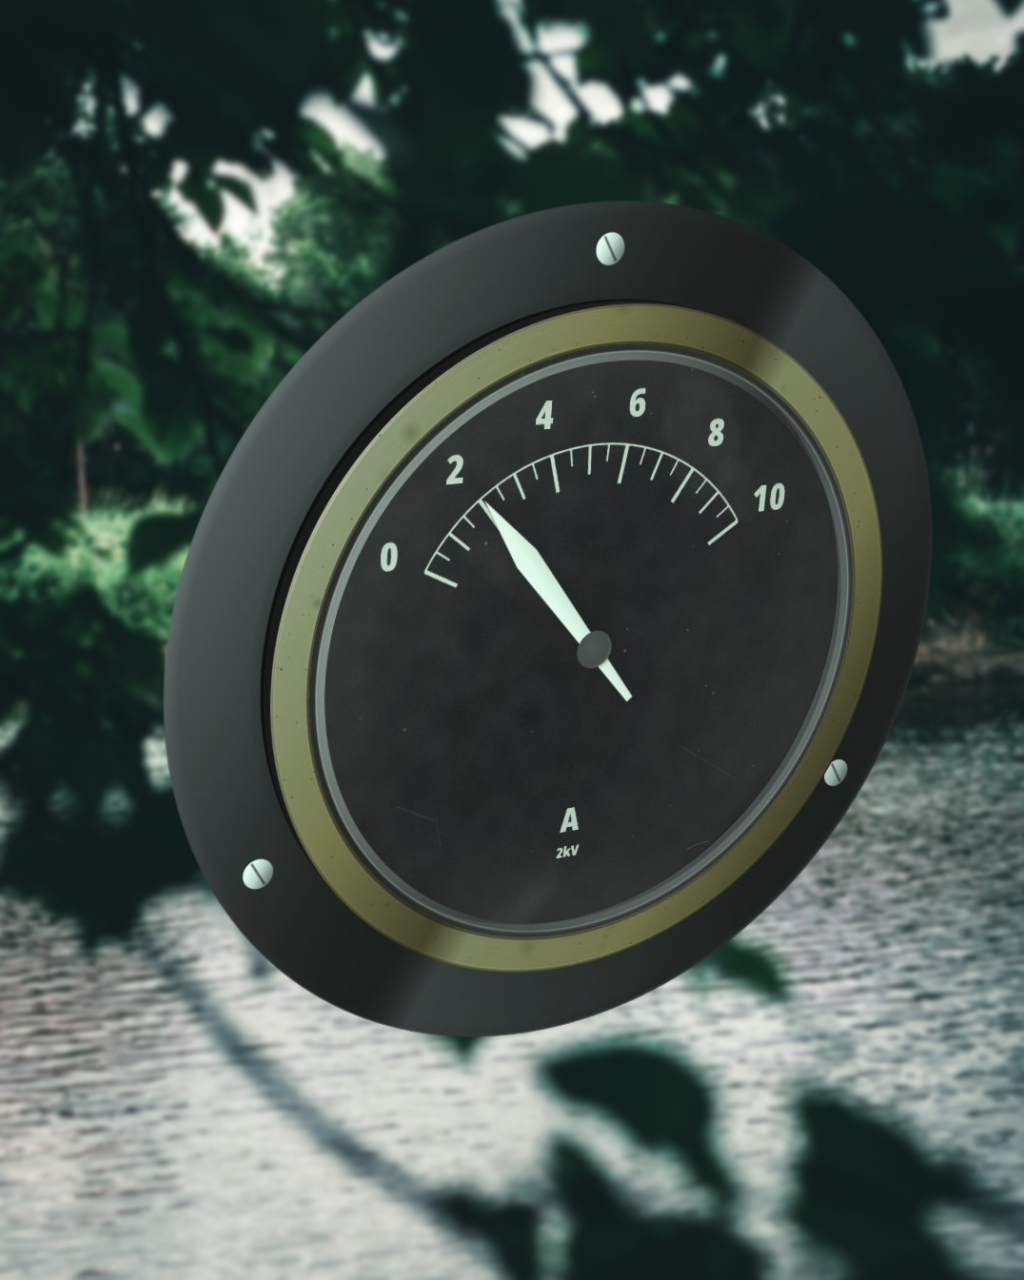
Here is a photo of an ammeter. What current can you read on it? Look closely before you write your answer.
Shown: 2 A
